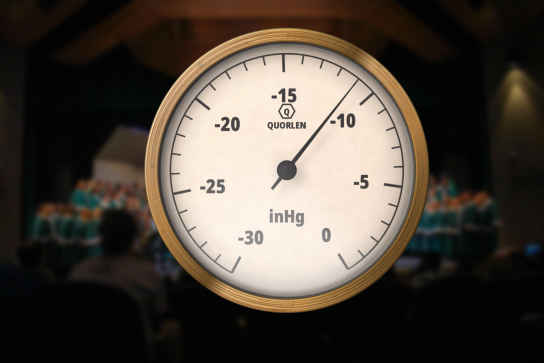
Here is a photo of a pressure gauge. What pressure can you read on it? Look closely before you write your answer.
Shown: -11 inHg
